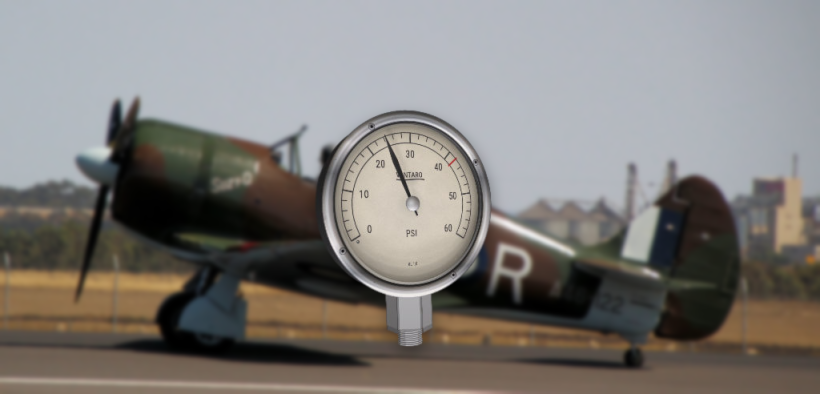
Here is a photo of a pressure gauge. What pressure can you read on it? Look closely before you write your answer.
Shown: 24 psi
